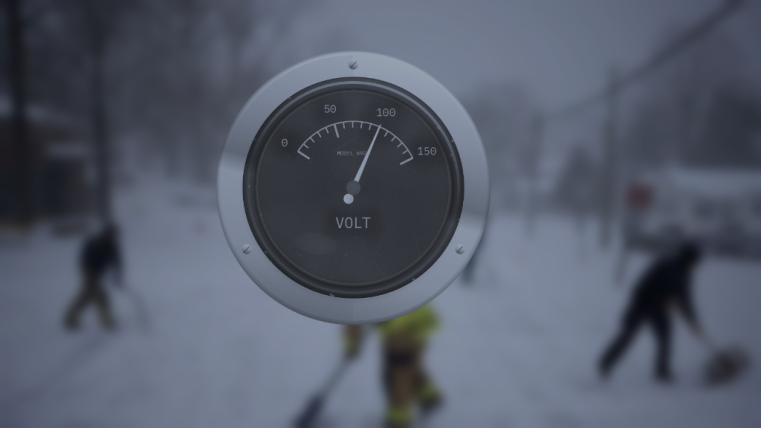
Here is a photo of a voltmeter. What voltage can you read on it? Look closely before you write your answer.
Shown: 100 V
